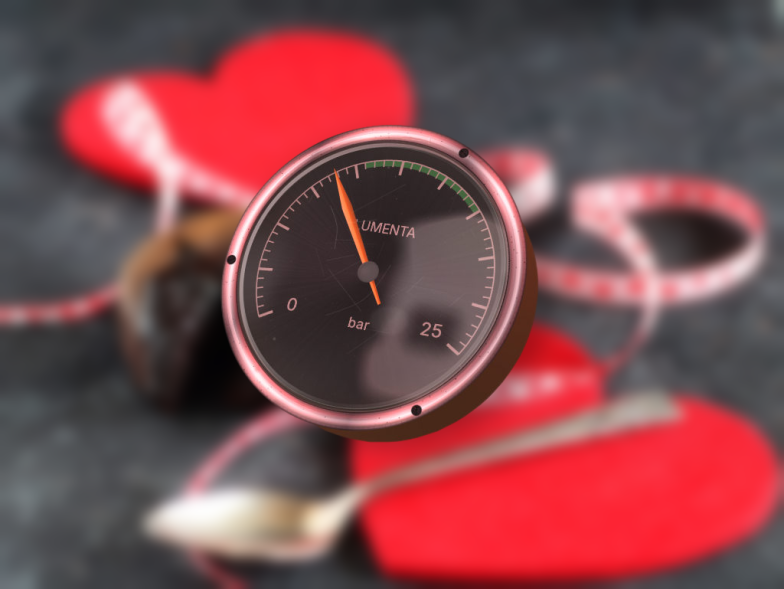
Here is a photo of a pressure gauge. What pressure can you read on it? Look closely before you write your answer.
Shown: 9 bar
